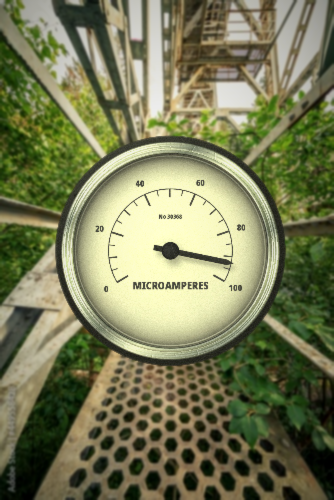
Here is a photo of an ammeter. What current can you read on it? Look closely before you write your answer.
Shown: 92.5 µA
